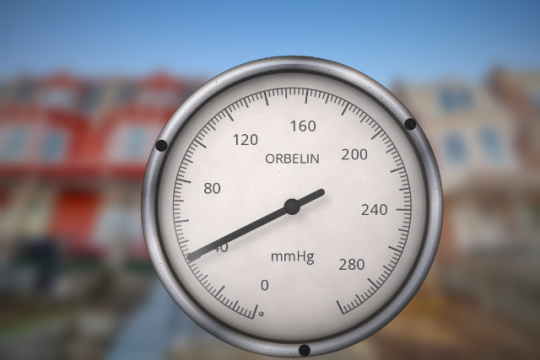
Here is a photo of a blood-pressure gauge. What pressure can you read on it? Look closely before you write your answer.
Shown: 42 mmHg
